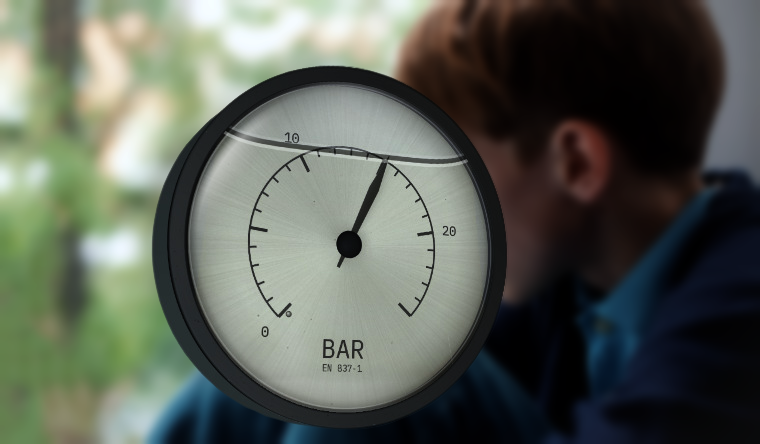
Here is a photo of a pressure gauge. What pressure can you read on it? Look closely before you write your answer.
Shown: 15 bar
